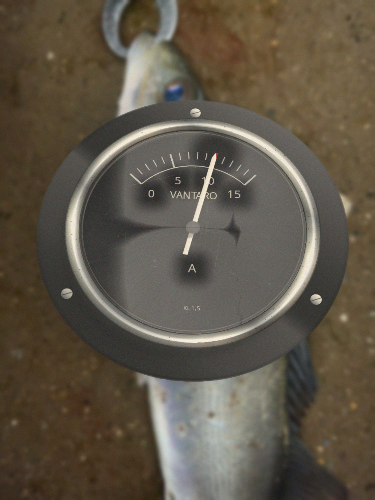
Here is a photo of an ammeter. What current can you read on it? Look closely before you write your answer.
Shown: 10 A
